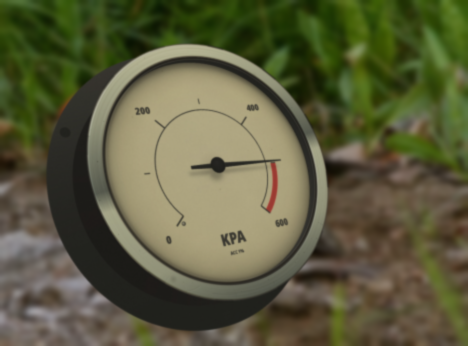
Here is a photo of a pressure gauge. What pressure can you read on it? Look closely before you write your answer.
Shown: 500 kPa
